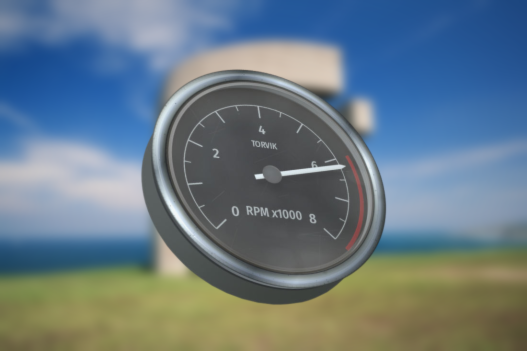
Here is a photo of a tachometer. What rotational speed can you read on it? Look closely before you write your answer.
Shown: 6250 rpm
